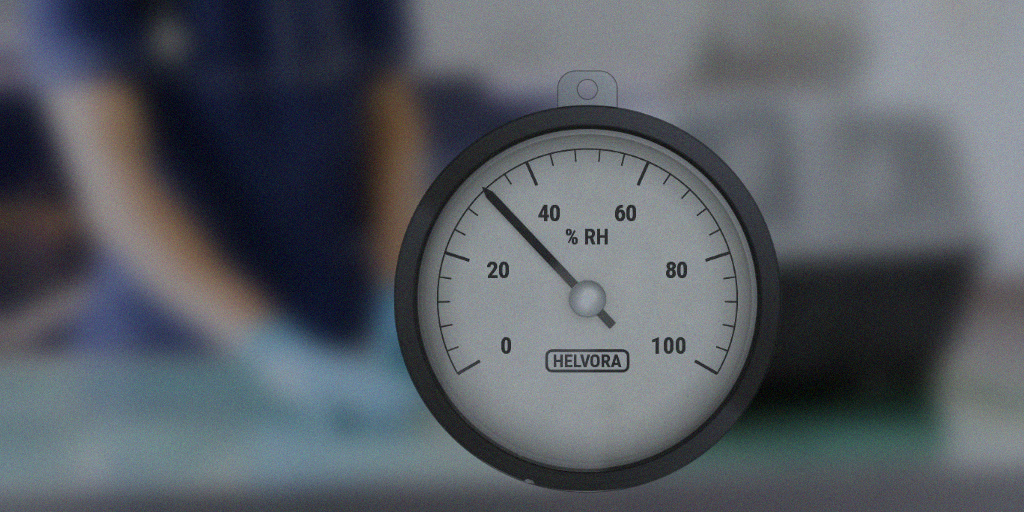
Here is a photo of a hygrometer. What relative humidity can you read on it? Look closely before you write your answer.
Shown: 32 %
